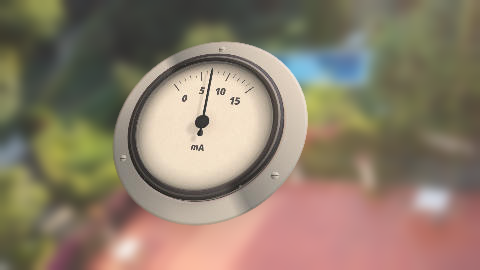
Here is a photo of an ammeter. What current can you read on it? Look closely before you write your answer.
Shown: 7 mA
